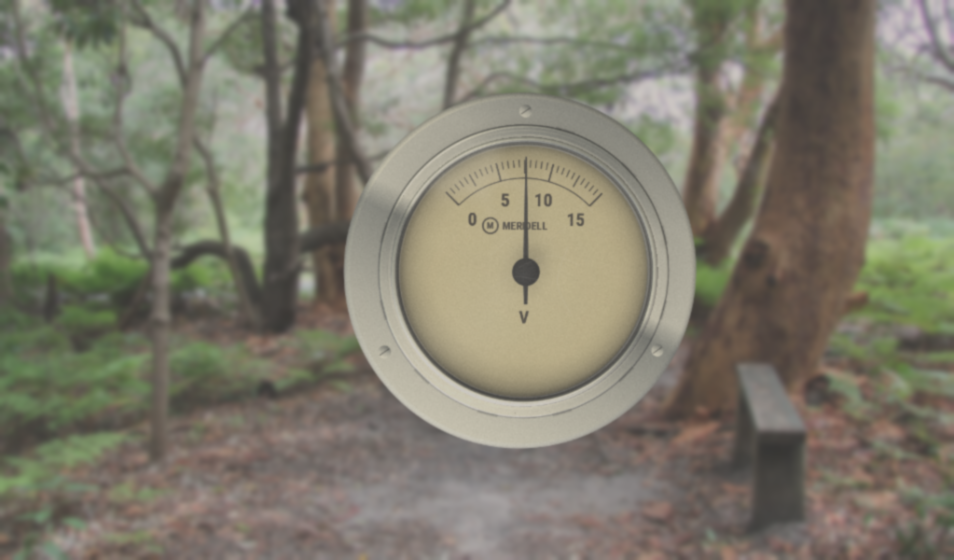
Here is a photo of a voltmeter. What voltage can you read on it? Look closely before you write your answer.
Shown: 7.5 V
